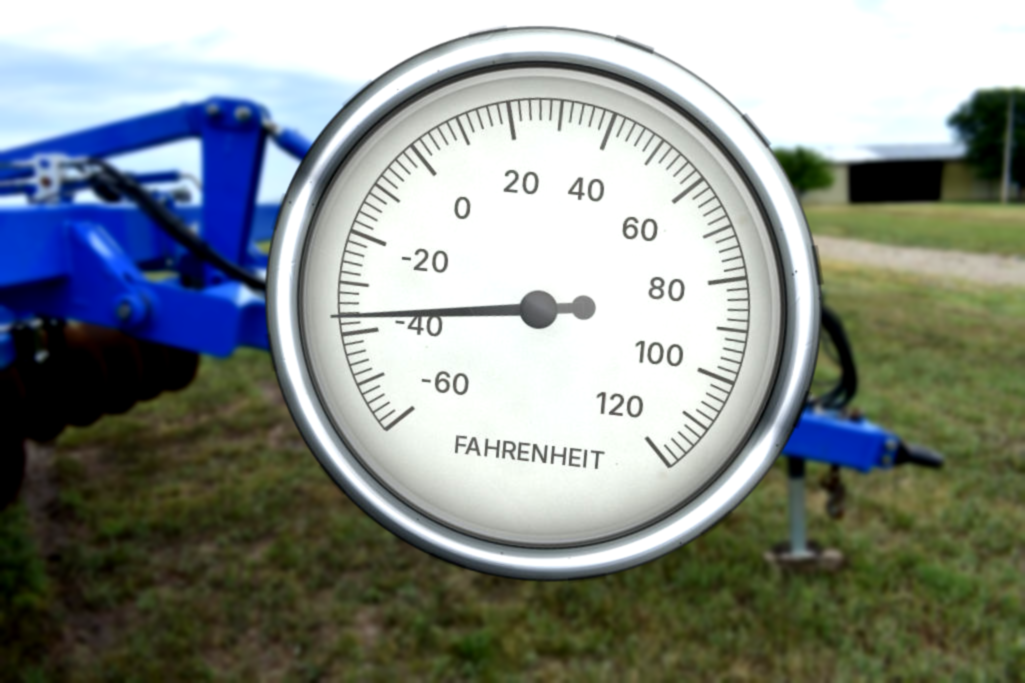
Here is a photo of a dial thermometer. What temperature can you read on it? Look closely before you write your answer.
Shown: -36 °F
